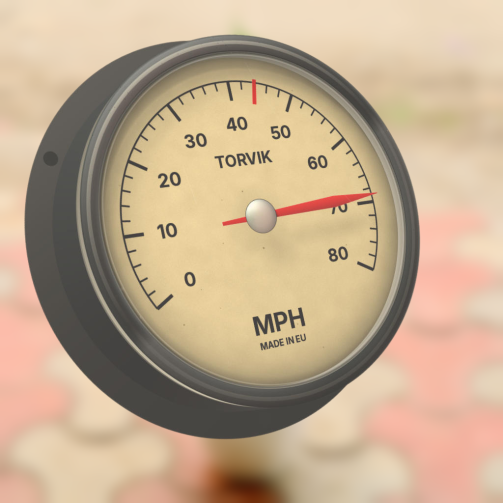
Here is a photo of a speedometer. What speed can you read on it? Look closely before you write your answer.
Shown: 69 mph
